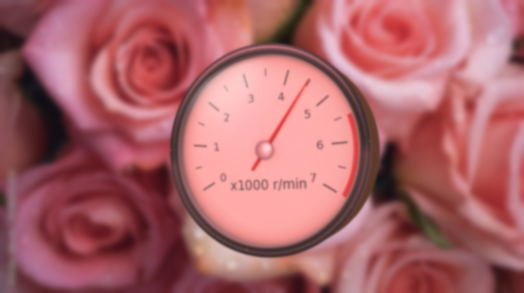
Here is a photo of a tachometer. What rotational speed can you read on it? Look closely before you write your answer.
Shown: 4500 rpm
